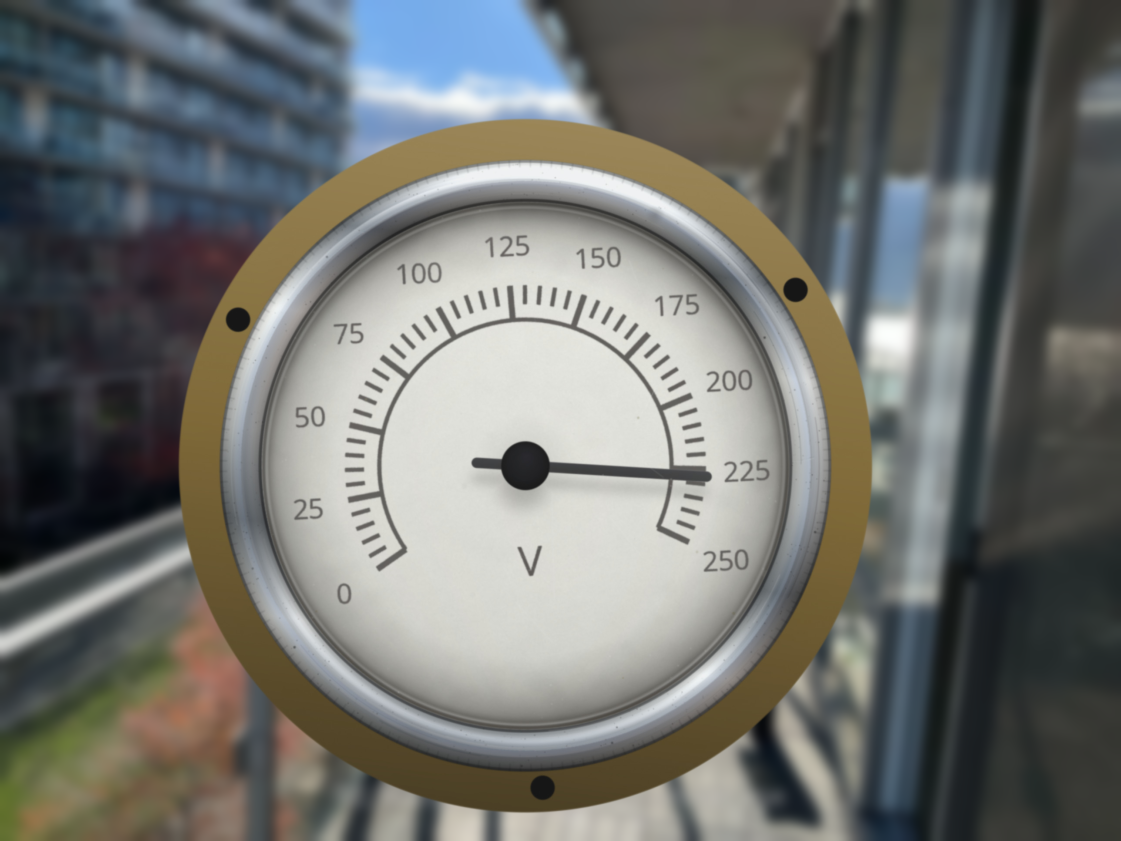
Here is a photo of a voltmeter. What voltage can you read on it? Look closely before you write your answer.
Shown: 227.5 V
